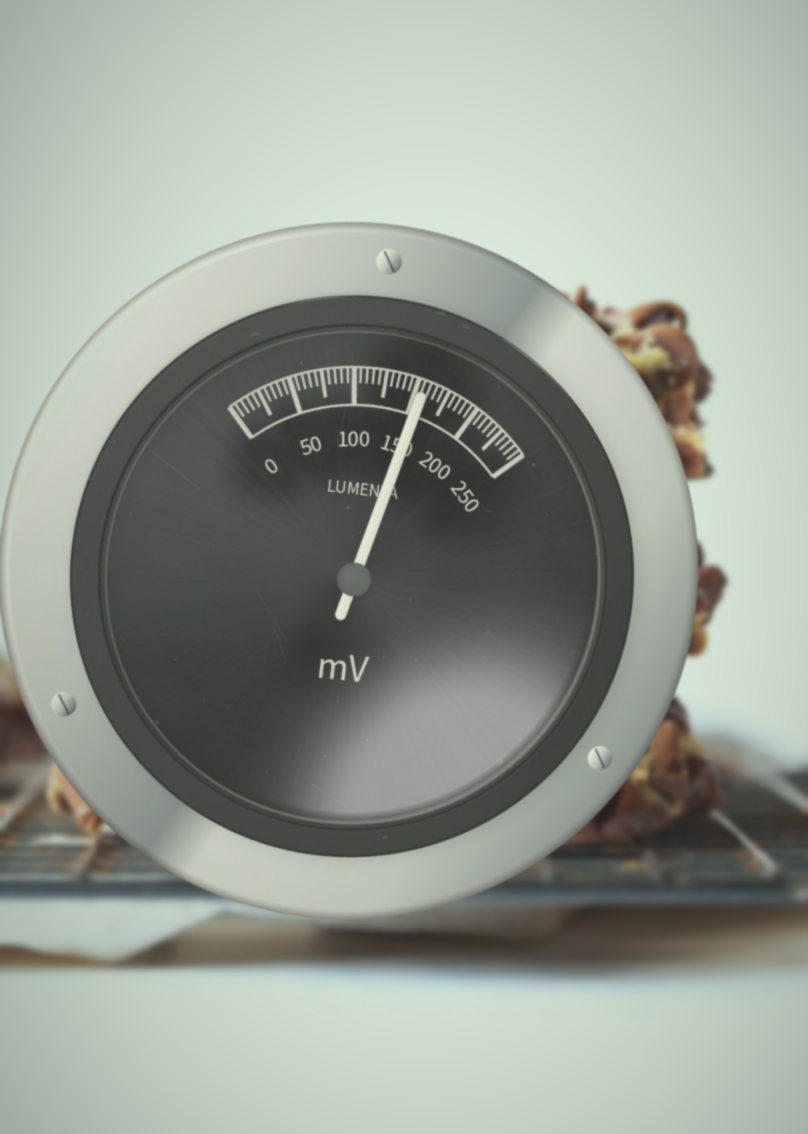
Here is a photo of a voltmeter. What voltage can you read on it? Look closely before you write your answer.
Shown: 155 mV
